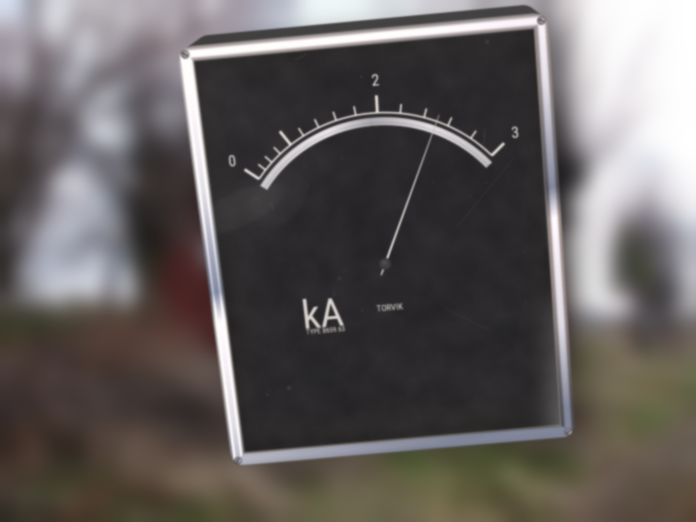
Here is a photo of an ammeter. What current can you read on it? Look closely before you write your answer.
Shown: 2.5 kA
